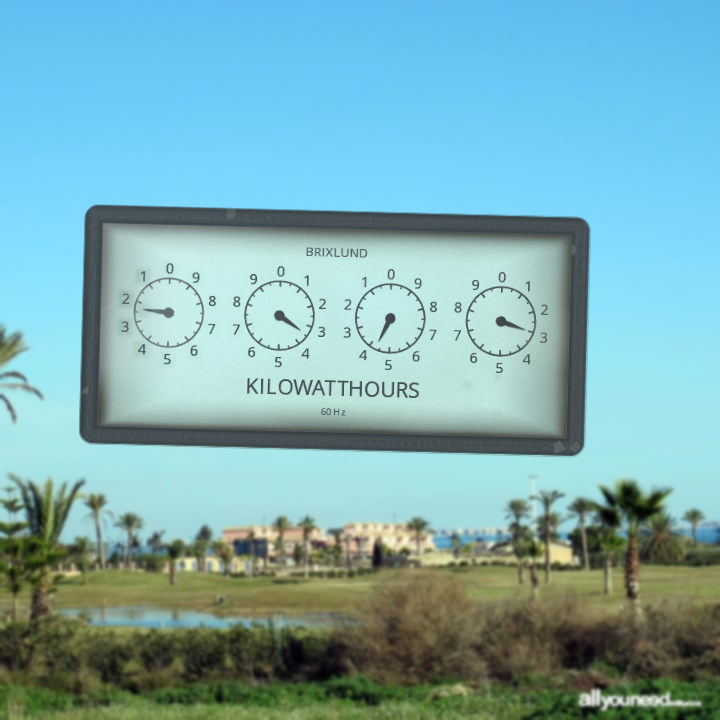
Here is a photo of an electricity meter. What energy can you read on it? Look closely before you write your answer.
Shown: 2343 kWh
